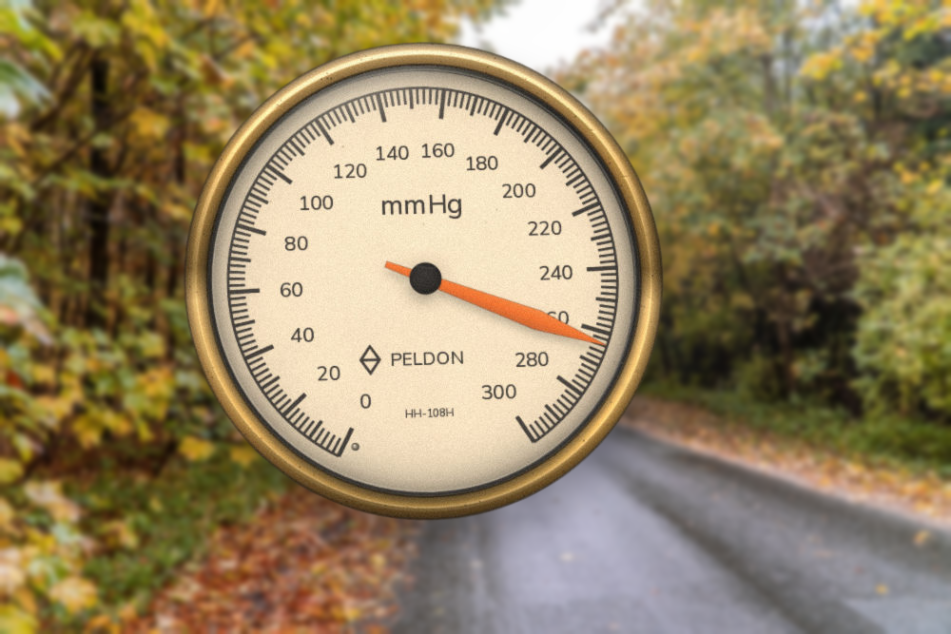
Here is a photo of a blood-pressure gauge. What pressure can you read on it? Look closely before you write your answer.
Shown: 264 mmHg
